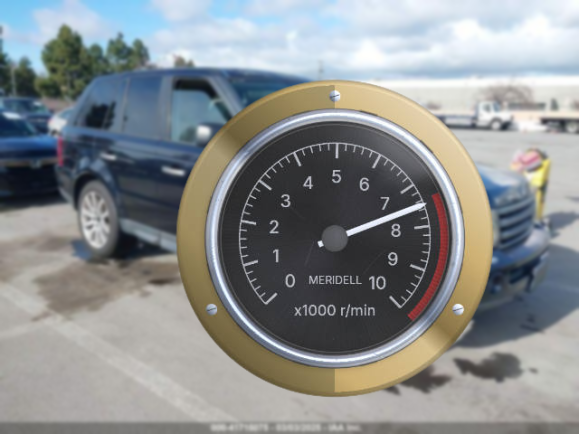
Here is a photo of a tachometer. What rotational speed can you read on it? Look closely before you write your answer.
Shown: 7500 rpm
